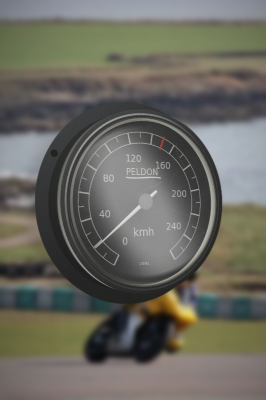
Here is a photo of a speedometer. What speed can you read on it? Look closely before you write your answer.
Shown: 20 km/h
